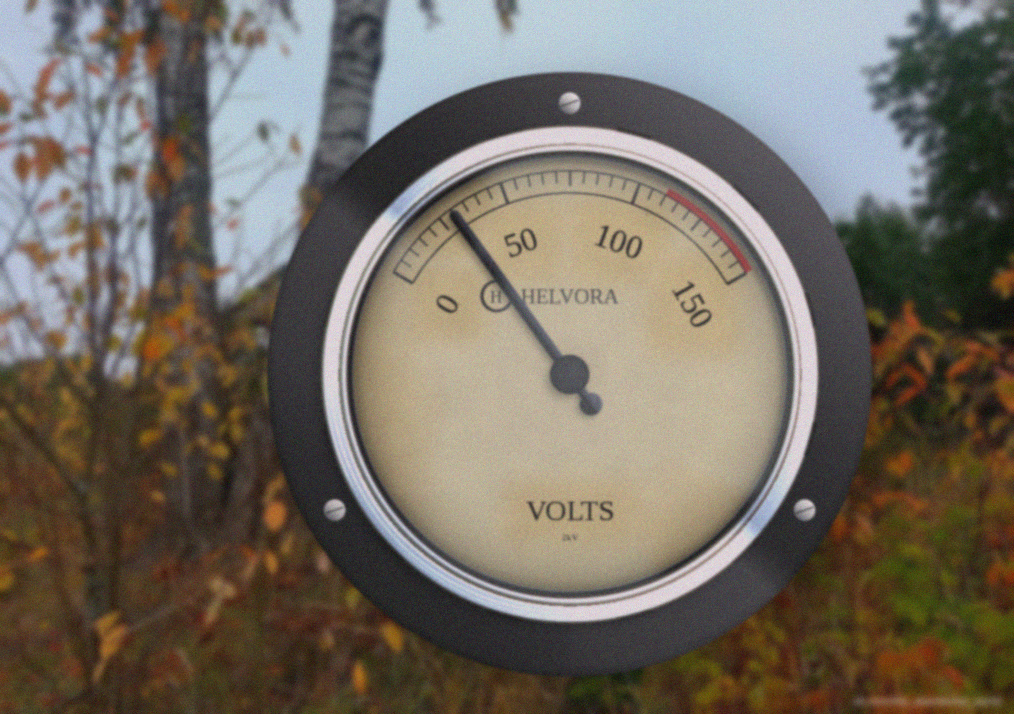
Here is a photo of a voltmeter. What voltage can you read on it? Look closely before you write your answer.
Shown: 30 V
